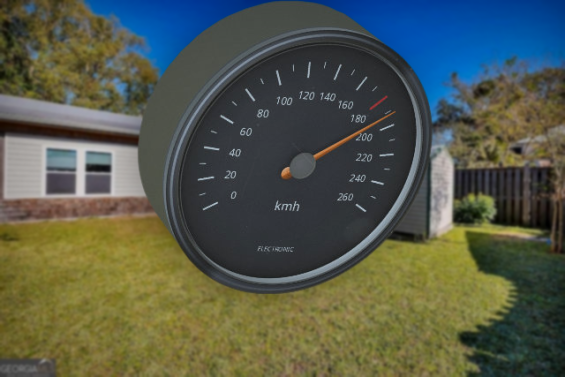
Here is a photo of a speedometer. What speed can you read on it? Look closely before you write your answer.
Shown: 190 km/h
